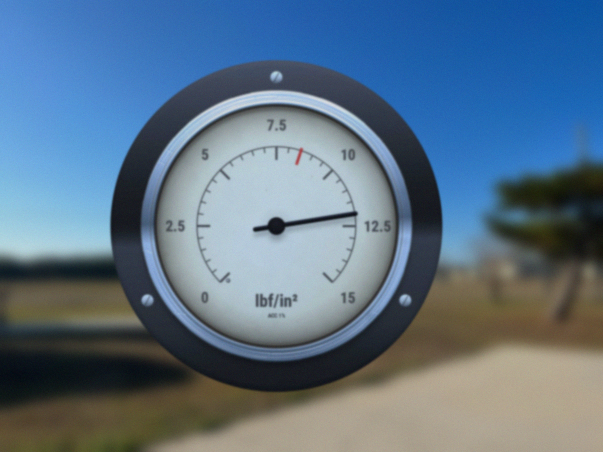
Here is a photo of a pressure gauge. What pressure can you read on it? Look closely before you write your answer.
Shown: 12 psi
